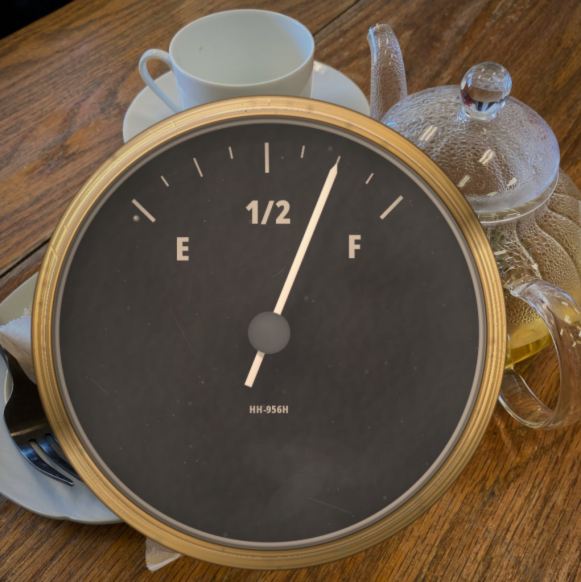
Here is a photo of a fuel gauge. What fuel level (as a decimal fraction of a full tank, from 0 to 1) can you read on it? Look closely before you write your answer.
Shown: 0.75
